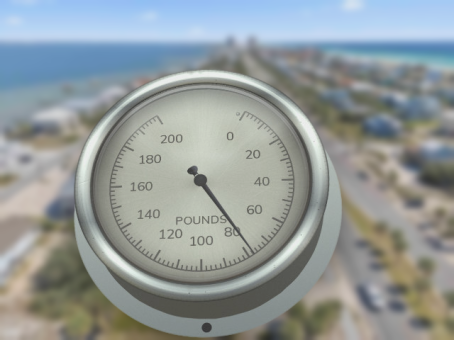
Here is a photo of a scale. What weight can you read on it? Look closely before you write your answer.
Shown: 78 lb
